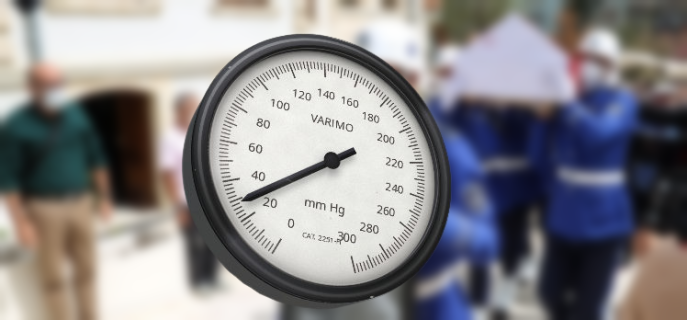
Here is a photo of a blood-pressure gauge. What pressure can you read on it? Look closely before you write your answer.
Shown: 28 mmHg
